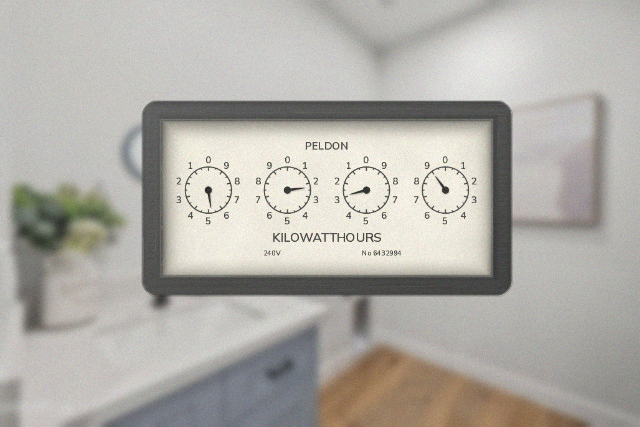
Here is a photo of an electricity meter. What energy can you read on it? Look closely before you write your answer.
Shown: 5229 kWh
